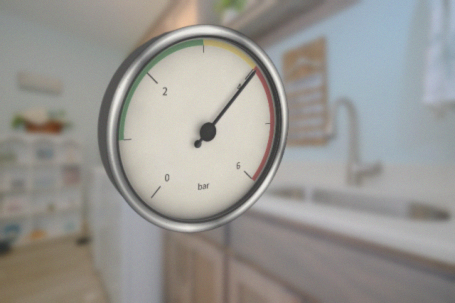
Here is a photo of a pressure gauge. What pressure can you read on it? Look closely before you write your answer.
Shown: 4 bar
